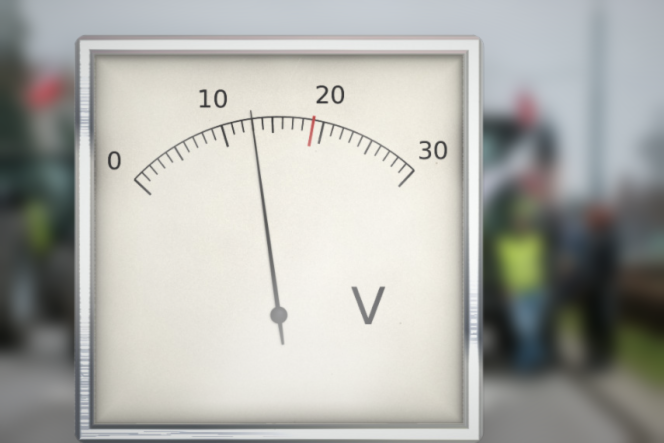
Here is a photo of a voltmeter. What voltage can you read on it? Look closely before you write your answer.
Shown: 13 V
